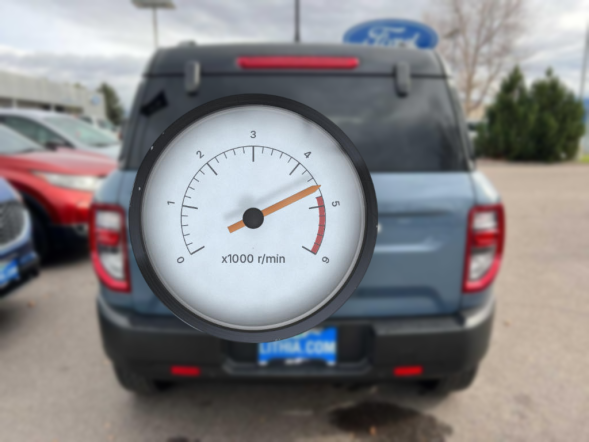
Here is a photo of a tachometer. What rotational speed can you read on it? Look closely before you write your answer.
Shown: 4600 rpm
